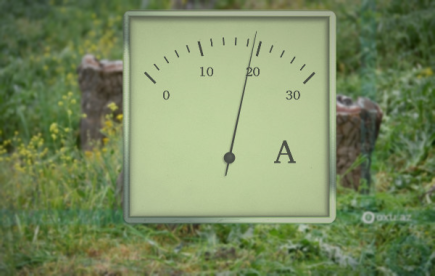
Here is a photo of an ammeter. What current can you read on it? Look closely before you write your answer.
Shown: 19 A
